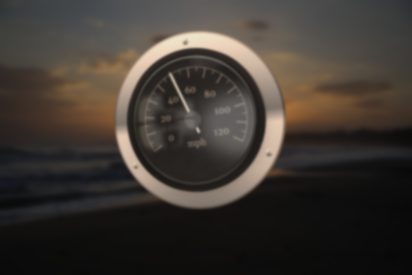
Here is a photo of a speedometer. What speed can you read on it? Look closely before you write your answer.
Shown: 50 mph
